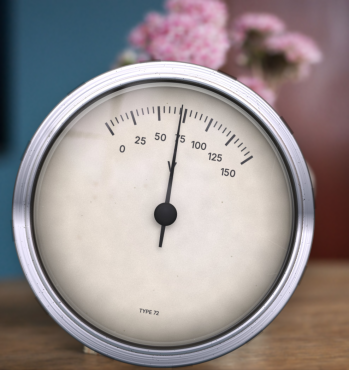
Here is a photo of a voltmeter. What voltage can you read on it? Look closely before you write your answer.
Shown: 70 V
